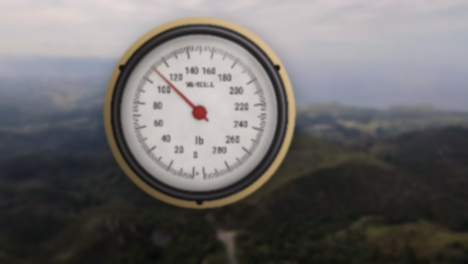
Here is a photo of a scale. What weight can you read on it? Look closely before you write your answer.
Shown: 110 lb
